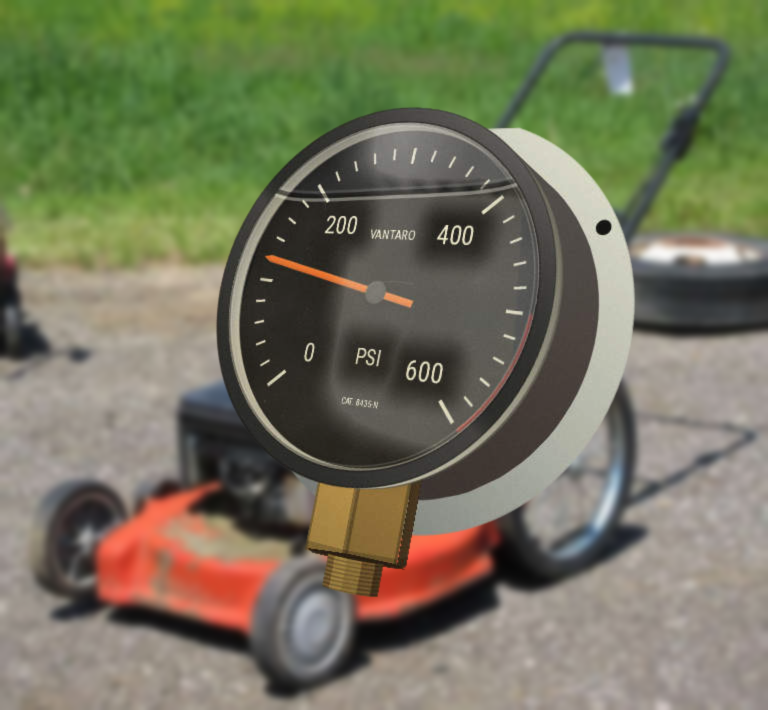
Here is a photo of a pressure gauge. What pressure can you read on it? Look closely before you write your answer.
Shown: 120 psi
